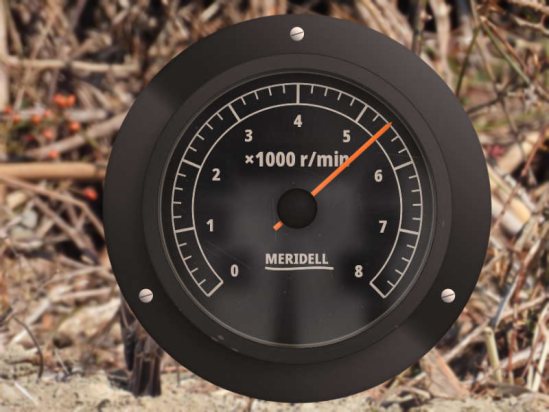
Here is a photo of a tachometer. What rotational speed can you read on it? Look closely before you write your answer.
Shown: 5400 rpm
